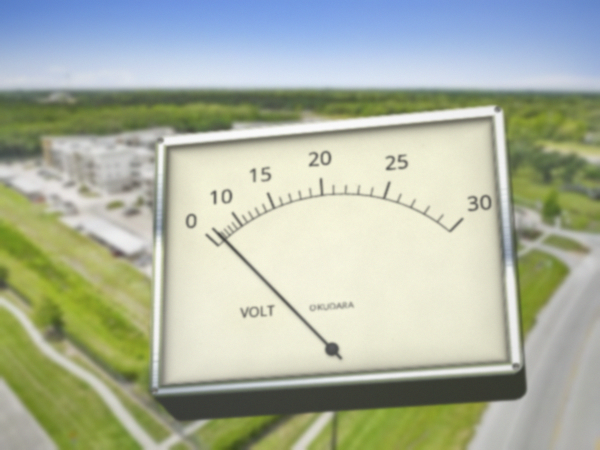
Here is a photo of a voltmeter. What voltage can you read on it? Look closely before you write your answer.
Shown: 5 V
